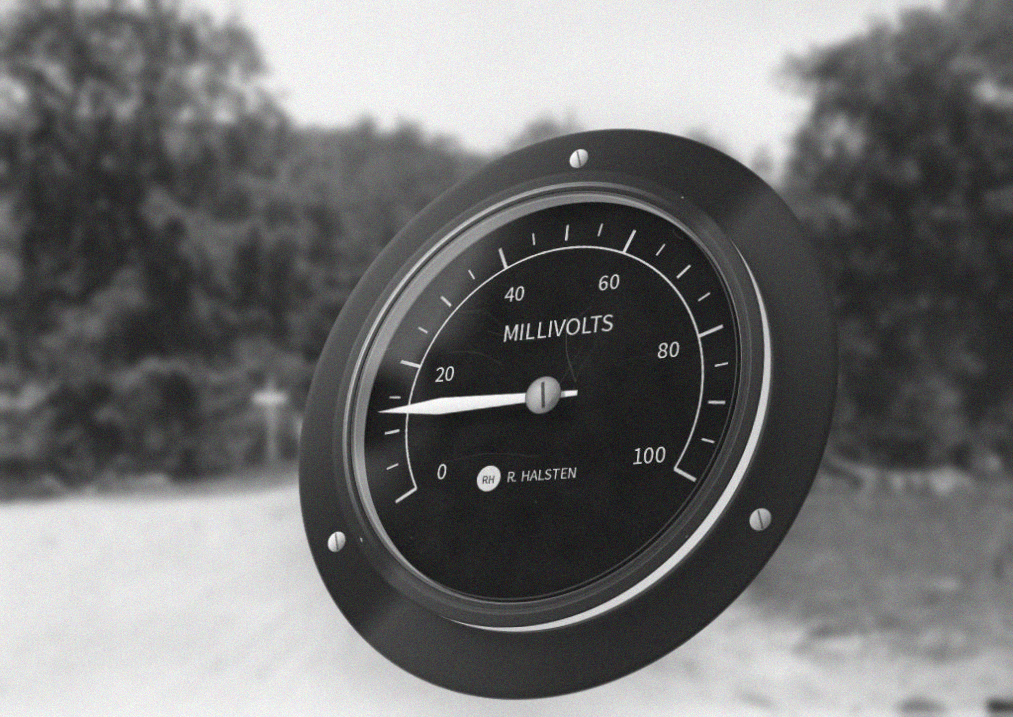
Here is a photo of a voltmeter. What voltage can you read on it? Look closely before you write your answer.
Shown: 12.5 mV
